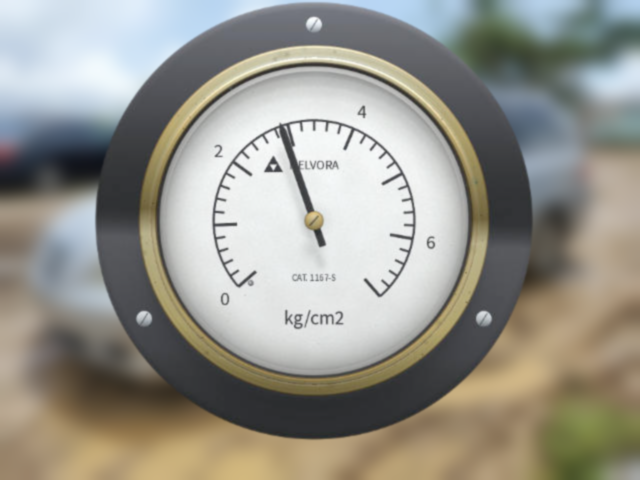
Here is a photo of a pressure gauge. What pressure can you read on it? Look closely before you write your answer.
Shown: 2.9 kg/cm²
